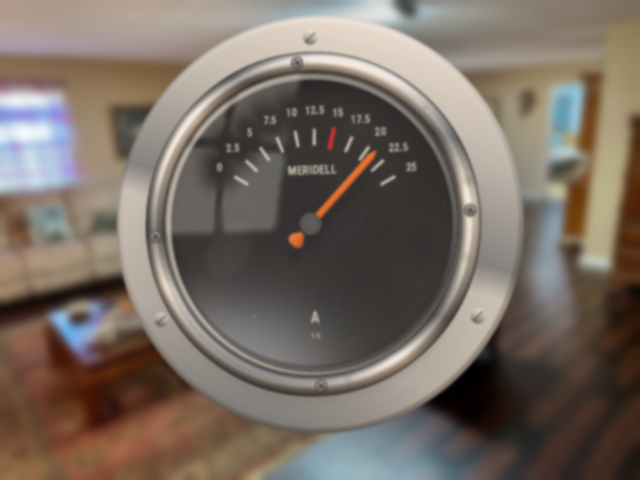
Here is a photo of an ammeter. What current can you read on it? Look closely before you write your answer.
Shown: 21.25 A
